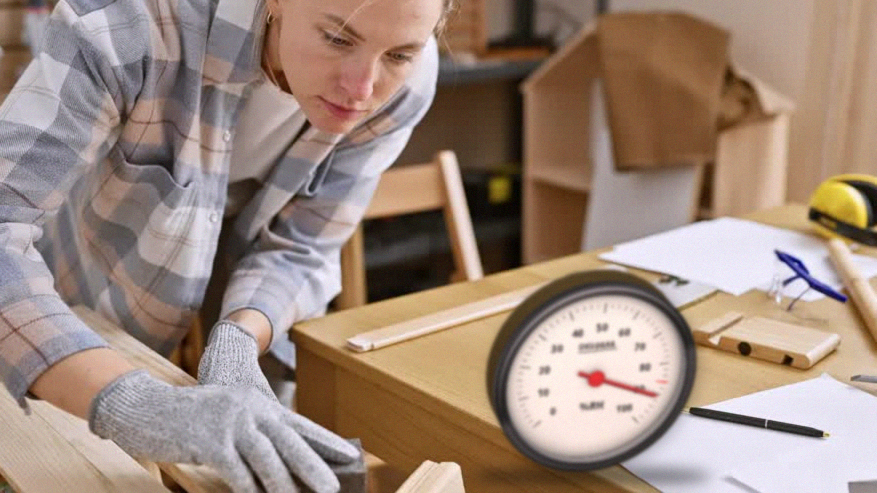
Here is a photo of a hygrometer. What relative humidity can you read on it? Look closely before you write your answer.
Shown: 90 %
